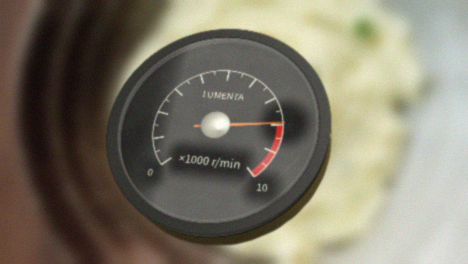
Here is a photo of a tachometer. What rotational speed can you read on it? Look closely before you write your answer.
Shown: 8000 rpm
